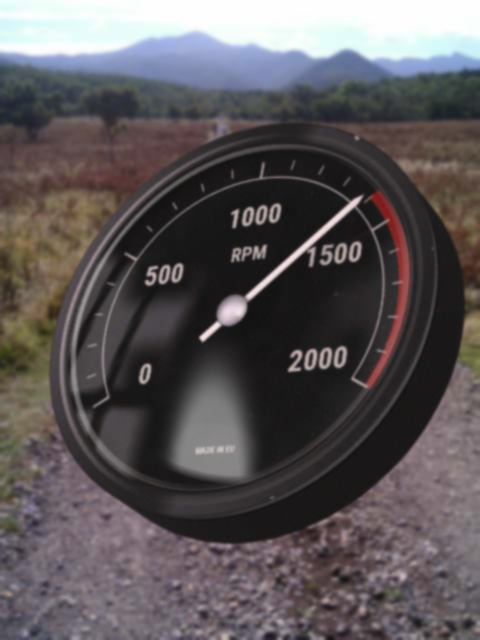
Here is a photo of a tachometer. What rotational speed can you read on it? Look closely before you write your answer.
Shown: 1400 rpm
